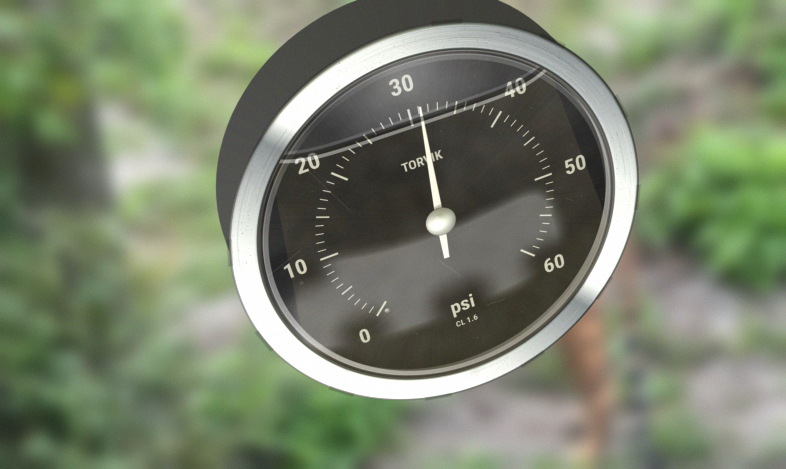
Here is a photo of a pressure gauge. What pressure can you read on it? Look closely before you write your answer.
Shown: 31 psi
